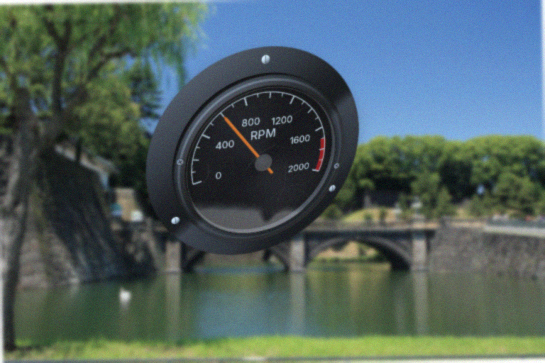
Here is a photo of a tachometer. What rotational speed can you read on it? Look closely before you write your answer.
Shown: 600 rpm
